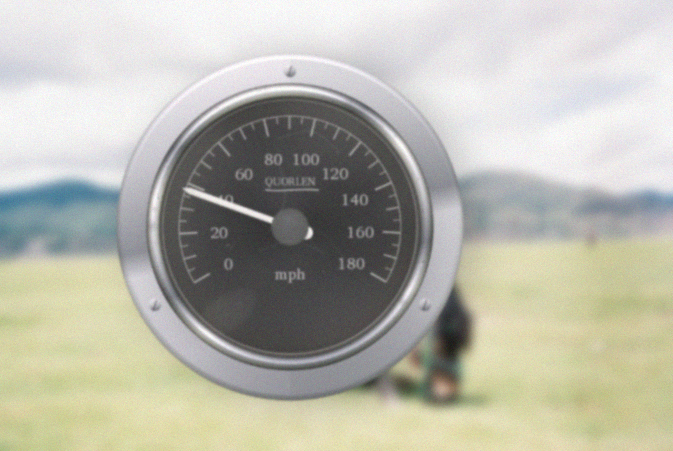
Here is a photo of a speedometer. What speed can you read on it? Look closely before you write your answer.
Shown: 37.5 mph
